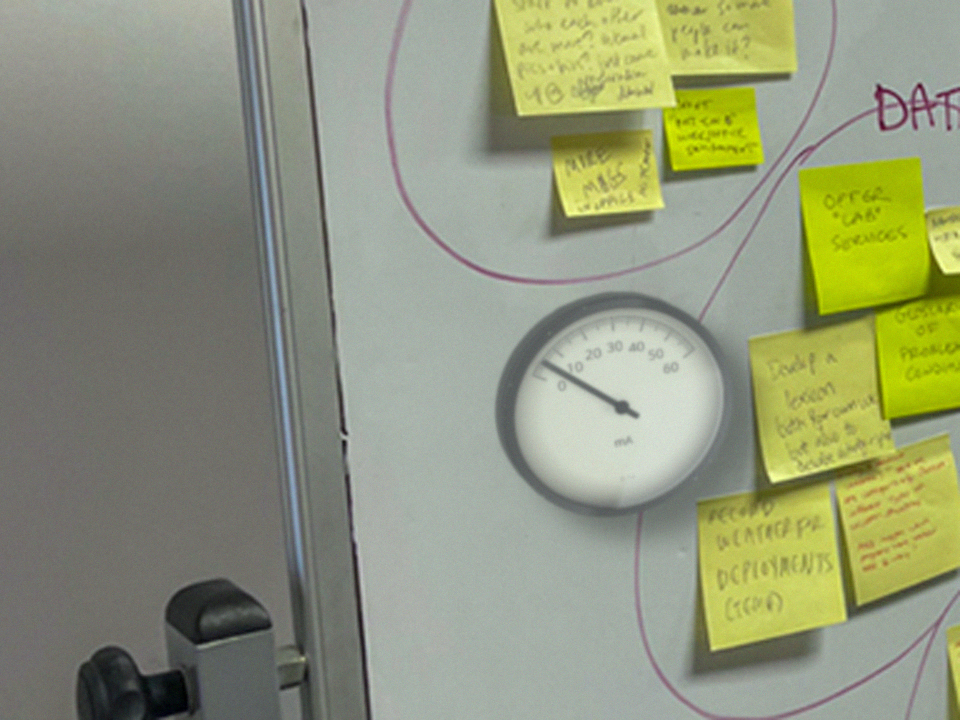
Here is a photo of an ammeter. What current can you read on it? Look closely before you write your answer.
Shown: 5 mA
